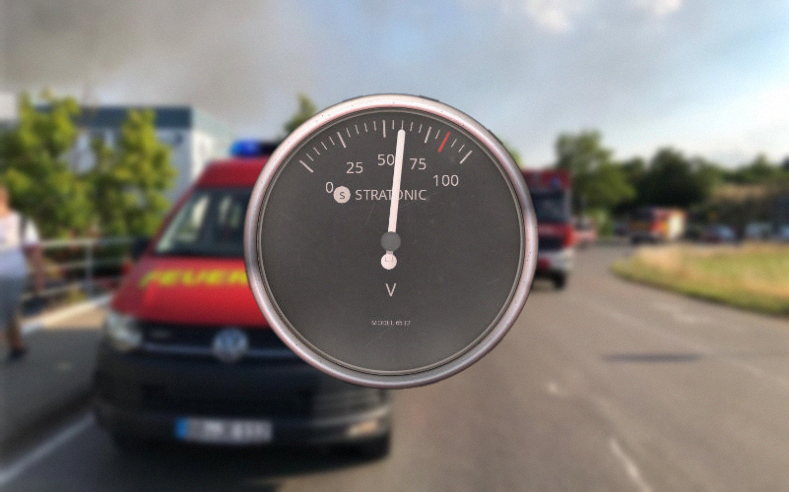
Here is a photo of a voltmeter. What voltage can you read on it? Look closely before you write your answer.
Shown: 60 V
